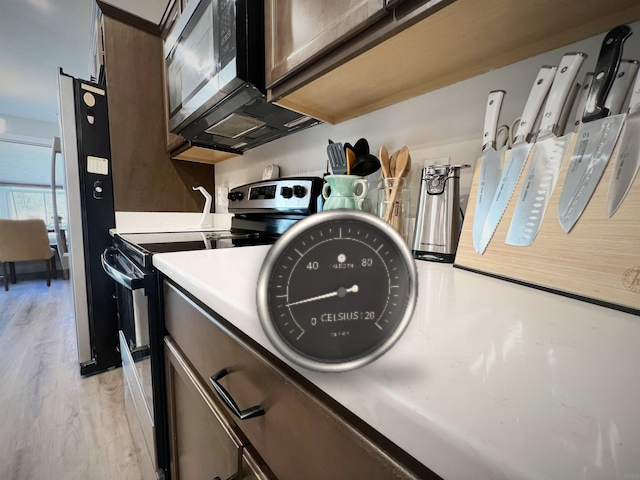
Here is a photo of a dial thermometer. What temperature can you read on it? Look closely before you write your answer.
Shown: 16 °C
